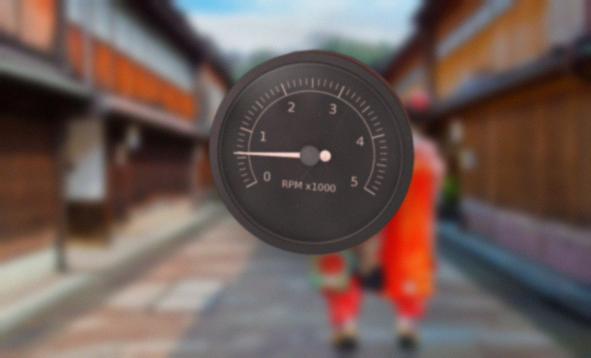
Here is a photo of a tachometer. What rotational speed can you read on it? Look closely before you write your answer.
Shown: 600 rpm
